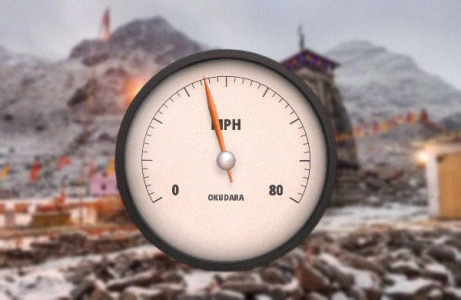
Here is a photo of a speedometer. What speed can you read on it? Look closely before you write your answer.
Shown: 35 mph
